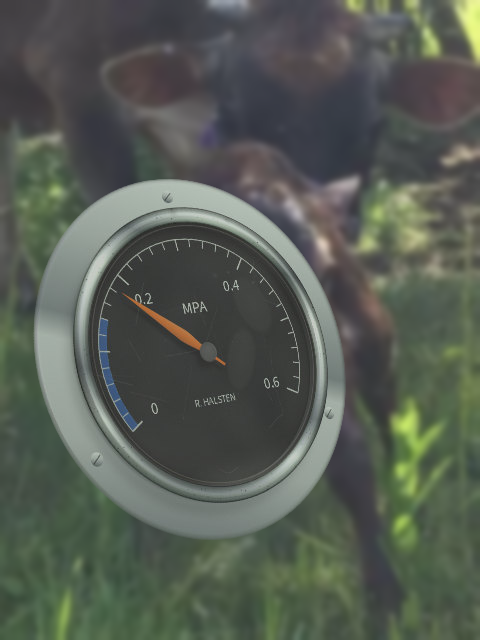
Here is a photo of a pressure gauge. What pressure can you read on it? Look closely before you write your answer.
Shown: 0.18 MPa
